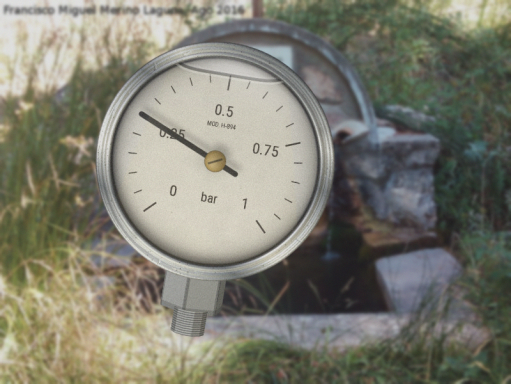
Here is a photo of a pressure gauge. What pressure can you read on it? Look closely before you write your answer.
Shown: 0.25 bar
